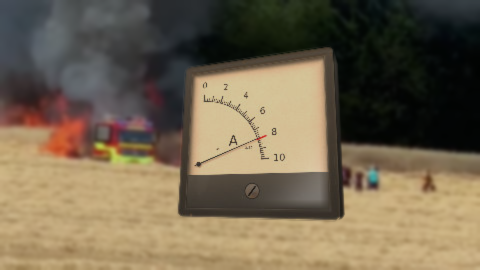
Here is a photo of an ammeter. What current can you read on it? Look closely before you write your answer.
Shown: 8 A
